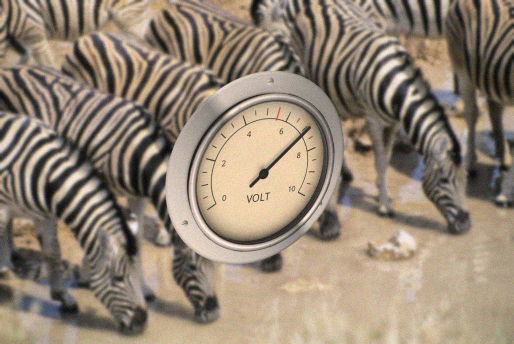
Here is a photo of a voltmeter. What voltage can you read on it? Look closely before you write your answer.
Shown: 7 V
